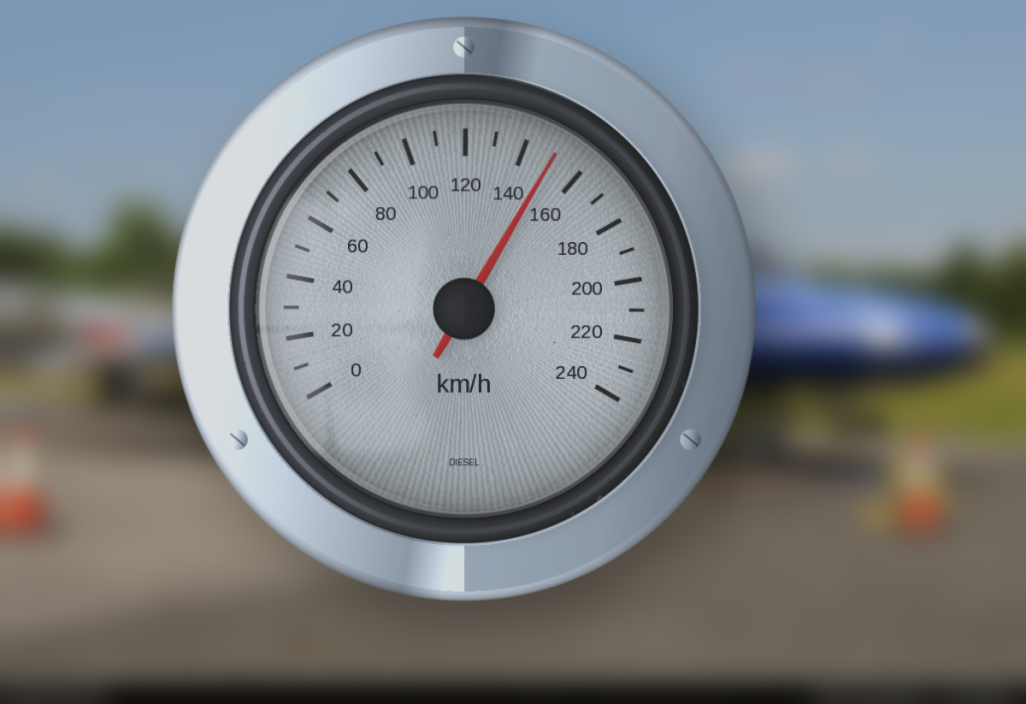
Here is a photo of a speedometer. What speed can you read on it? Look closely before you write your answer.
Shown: 150 km/h
